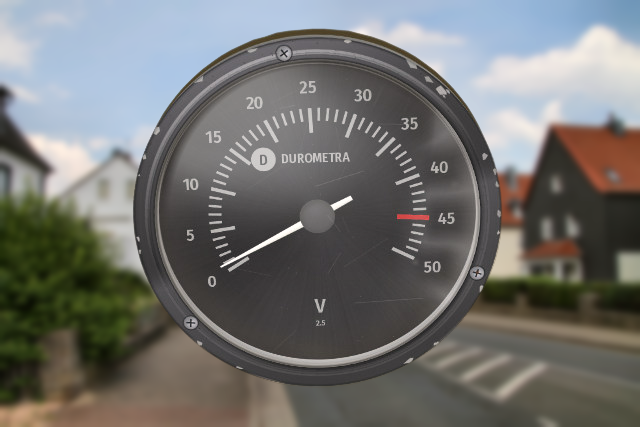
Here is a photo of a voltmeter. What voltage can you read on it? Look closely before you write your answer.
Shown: 1 V
